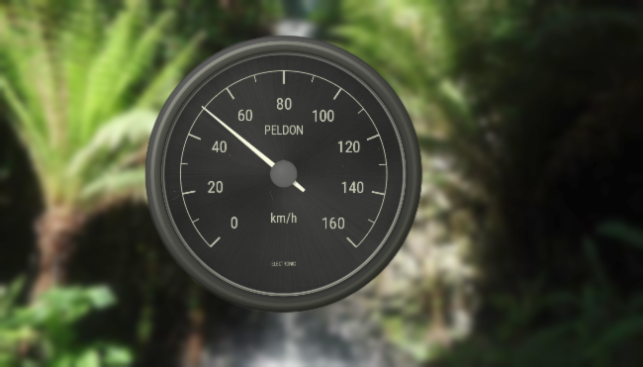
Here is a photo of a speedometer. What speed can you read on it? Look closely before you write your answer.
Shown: 50 km/h
